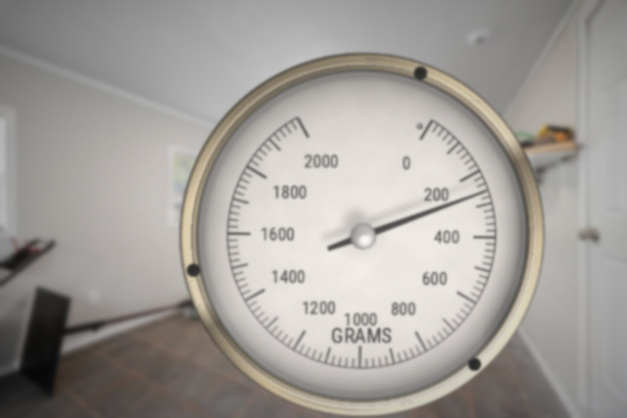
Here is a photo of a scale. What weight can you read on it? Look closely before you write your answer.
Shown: 260 g
